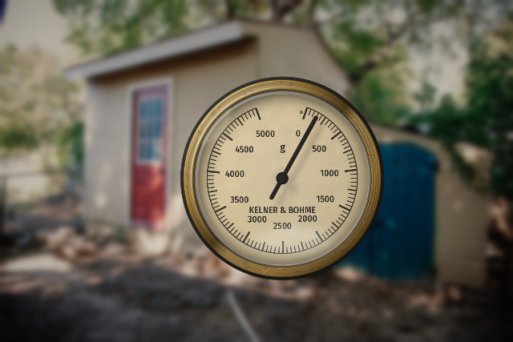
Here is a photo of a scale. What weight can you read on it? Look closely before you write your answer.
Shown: 150 g
